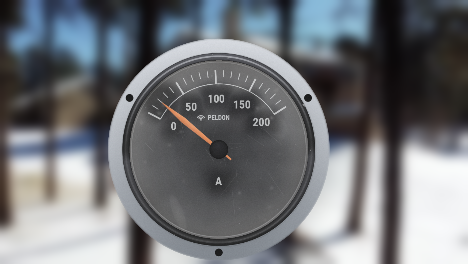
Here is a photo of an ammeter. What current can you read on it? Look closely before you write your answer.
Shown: 20 A
